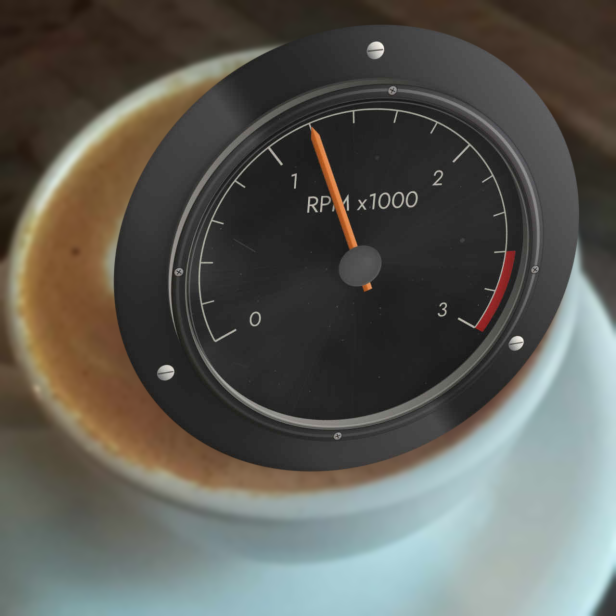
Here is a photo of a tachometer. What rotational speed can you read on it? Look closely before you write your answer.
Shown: 1200 rpm
